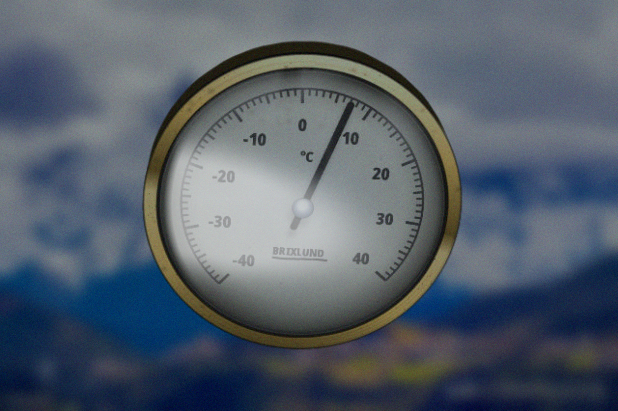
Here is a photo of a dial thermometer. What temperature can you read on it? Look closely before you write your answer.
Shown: 7 °C
